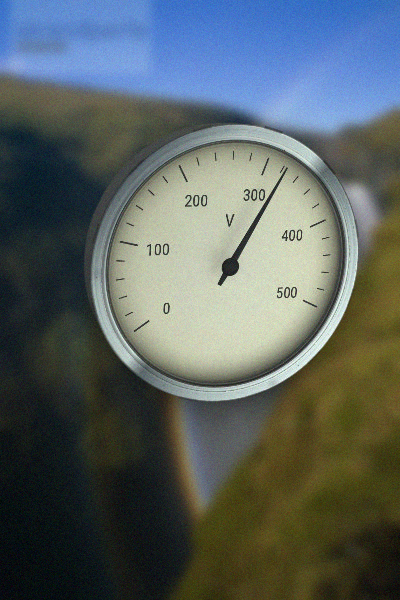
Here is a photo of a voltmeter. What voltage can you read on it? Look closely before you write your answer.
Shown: 320 V
